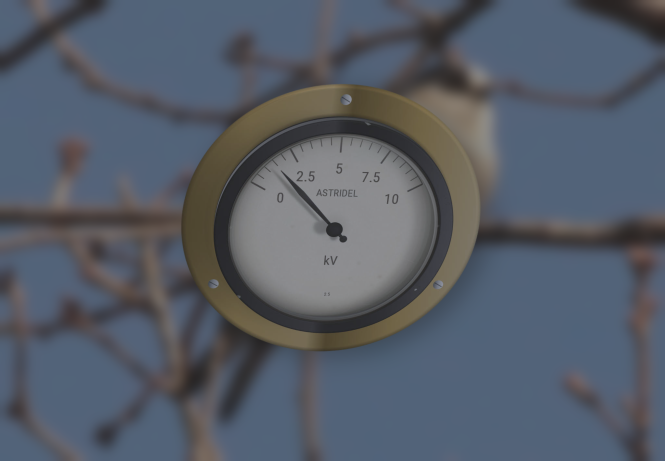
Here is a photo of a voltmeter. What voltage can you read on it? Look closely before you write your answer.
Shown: 1.5 kV
